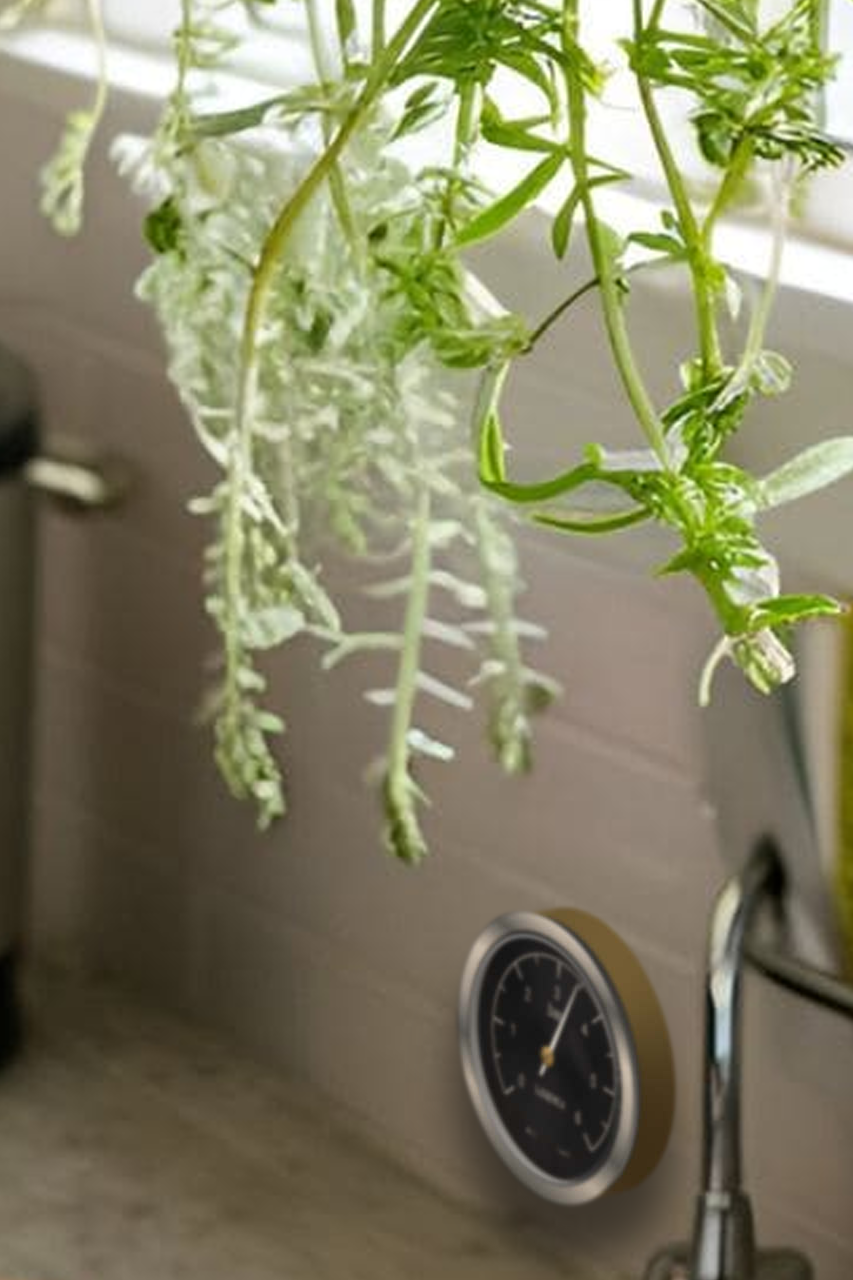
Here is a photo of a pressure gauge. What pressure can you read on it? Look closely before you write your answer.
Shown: 3.5 bar
